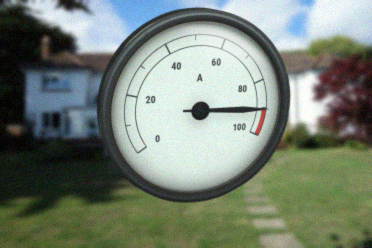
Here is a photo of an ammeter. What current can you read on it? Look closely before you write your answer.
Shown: 90 A
